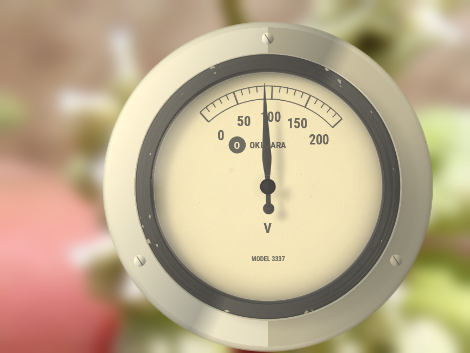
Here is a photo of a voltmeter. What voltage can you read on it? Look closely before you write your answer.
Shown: 90 V
